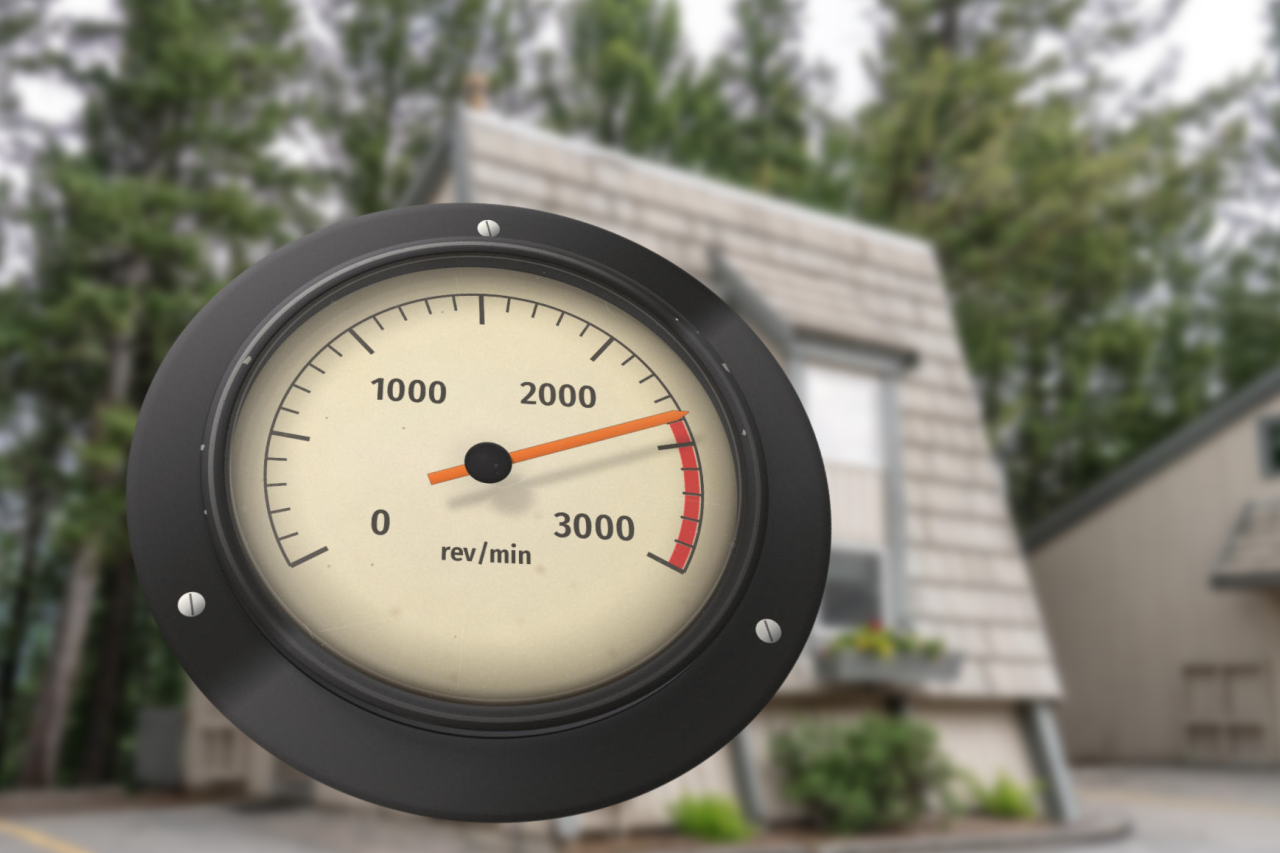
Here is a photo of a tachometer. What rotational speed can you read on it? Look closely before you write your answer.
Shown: 2400 rpm
